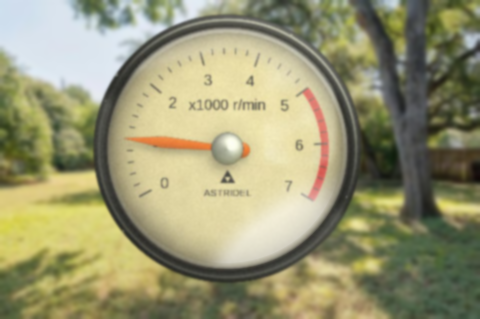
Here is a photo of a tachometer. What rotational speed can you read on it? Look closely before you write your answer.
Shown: 1000 rpm
